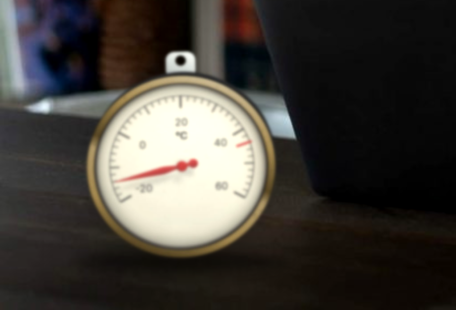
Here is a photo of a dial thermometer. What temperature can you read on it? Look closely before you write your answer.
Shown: -14 °C
